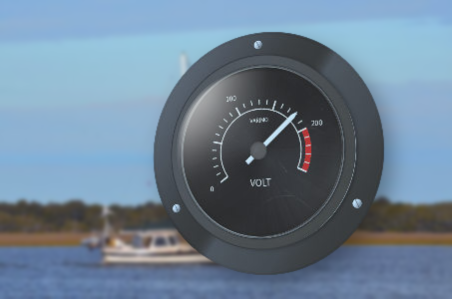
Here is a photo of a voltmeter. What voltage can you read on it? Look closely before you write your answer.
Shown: 180 V
